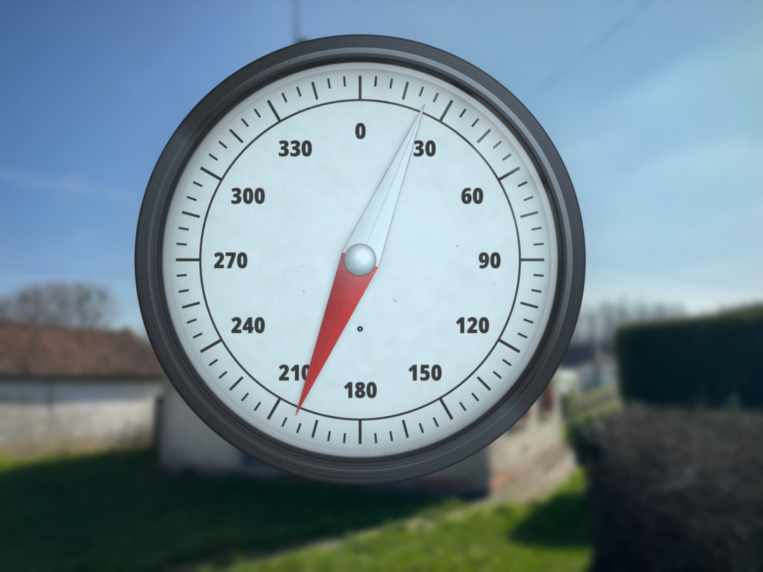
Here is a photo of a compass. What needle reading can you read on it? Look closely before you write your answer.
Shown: 202.5 °
